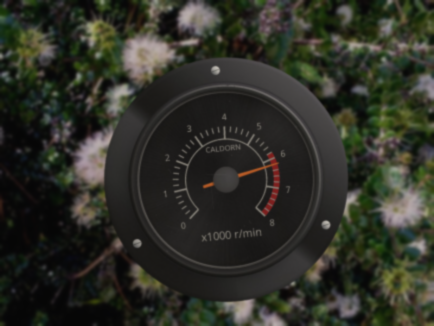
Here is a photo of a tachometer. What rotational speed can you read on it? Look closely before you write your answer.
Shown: 6200 rpm
